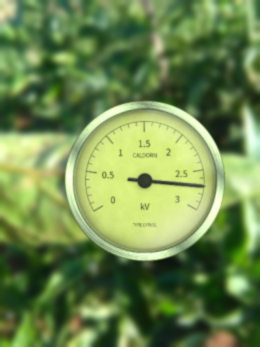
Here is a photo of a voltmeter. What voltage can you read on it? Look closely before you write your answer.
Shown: 2.7 kV
